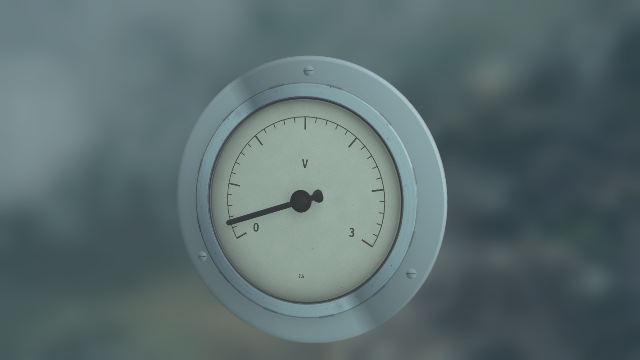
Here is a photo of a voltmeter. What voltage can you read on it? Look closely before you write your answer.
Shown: 0.15 V
